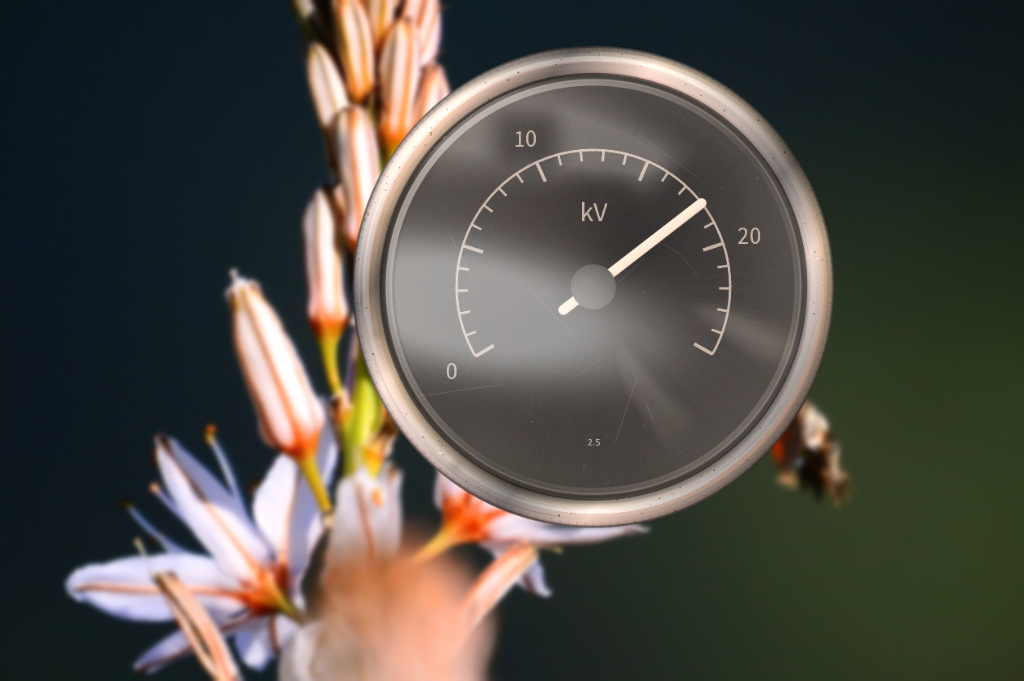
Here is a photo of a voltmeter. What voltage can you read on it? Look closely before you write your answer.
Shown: 18 kV
